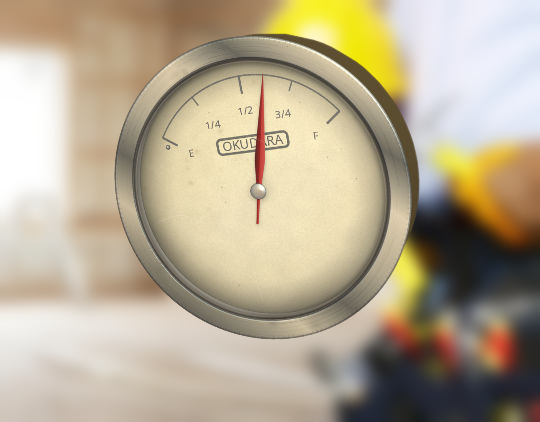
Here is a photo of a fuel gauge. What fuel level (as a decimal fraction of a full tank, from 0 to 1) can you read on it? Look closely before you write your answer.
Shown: 0.625
